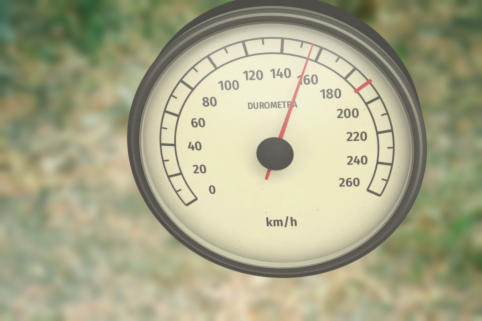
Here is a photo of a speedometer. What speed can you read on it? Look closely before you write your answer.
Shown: 155 km/h
